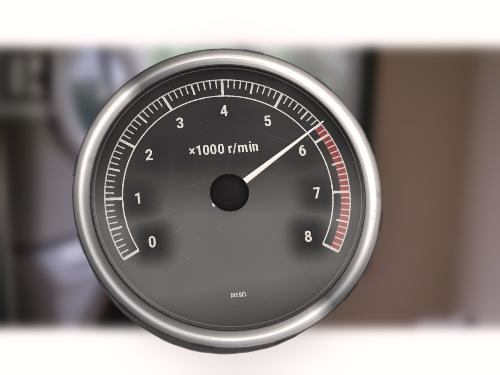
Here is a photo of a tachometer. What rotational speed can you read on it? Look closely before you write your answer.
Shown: 5800 rpm
